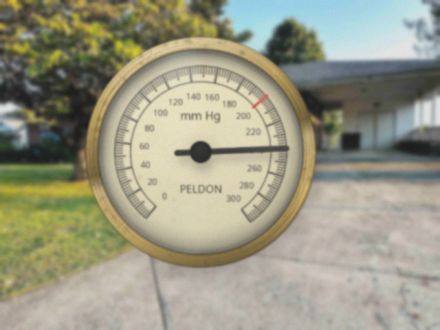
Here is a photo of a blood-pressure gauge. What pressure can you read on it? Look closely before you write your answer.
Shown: 240 mmHg
